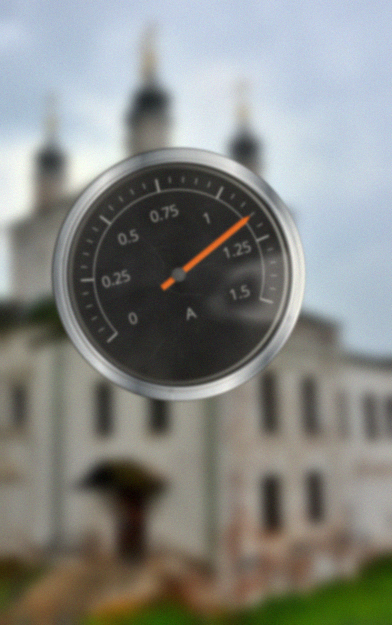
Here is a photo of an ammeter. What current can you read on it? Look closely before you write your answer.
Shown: 1.15 A
